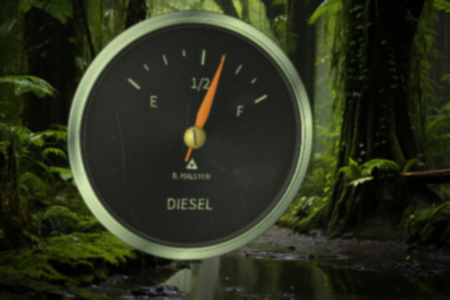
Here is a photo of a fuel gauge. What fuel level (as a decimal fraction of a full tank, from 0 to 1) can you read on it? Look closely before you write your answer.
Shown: 0.625
